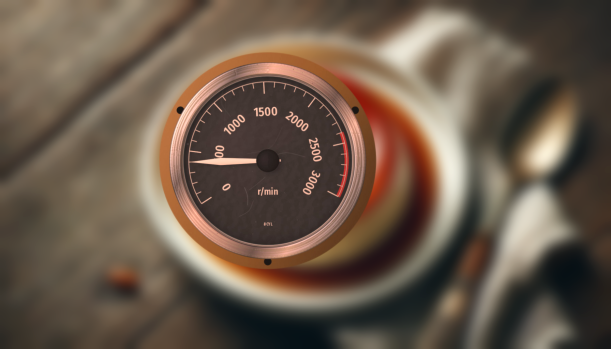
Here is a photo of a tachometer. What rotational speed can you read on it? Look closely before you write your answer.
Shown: 400 rpm
